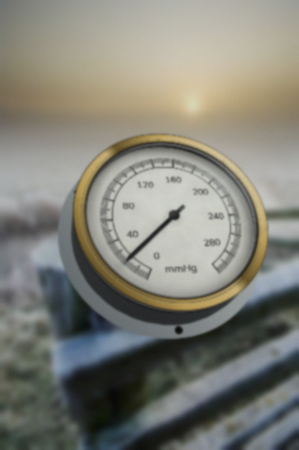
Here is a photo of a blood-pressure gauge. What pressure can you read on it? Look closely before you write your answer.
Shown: 20 mmHg
